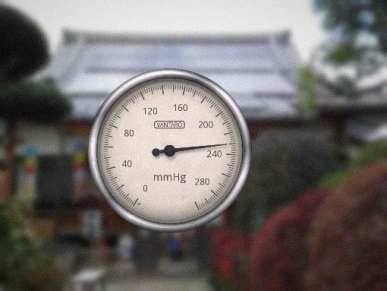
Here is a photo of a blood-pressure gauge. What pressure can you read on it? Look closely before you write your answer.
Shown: 230 mmHg
